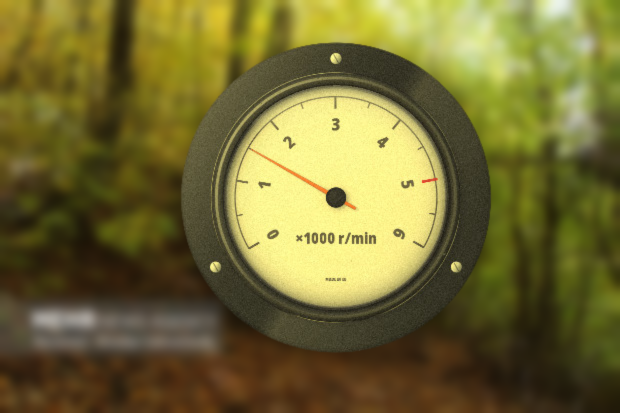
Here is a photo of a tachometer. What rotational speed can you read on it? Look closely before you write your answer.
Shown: 1500 rpm
